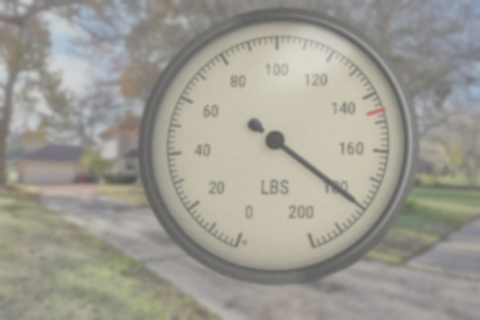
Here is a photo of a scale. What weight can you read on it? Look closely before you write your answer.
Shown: 180 lb
